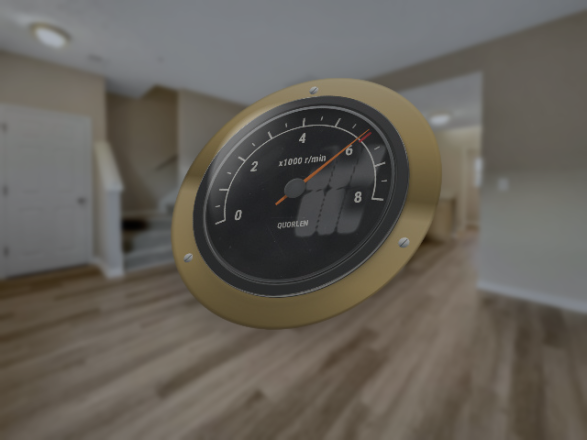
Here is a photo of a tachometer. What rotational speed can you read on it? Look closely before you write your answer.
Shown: 6000 rpm
